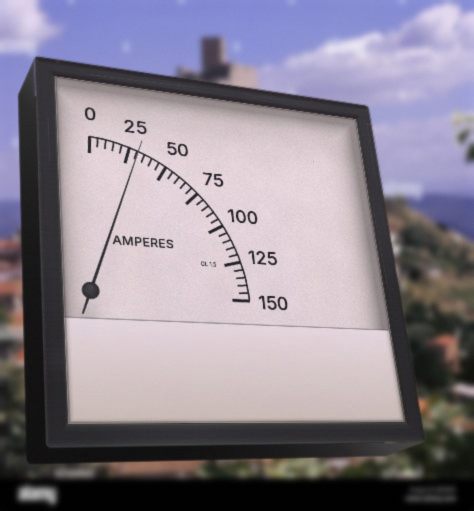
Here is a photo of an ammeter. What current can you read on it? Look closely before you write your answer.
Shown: 30 A
